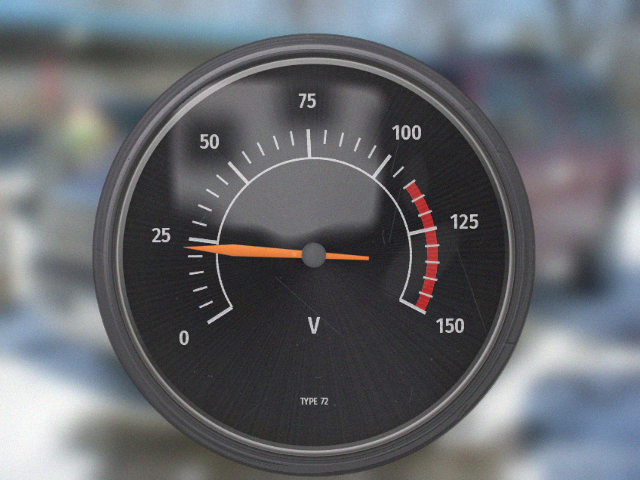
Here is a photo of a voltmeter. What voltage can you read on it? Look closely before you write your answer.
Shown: 22.5 V
